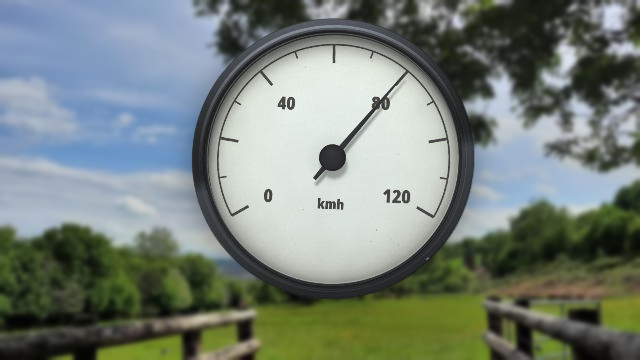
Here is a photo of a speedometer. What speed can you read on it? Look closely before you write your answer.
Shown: 80 km/h
